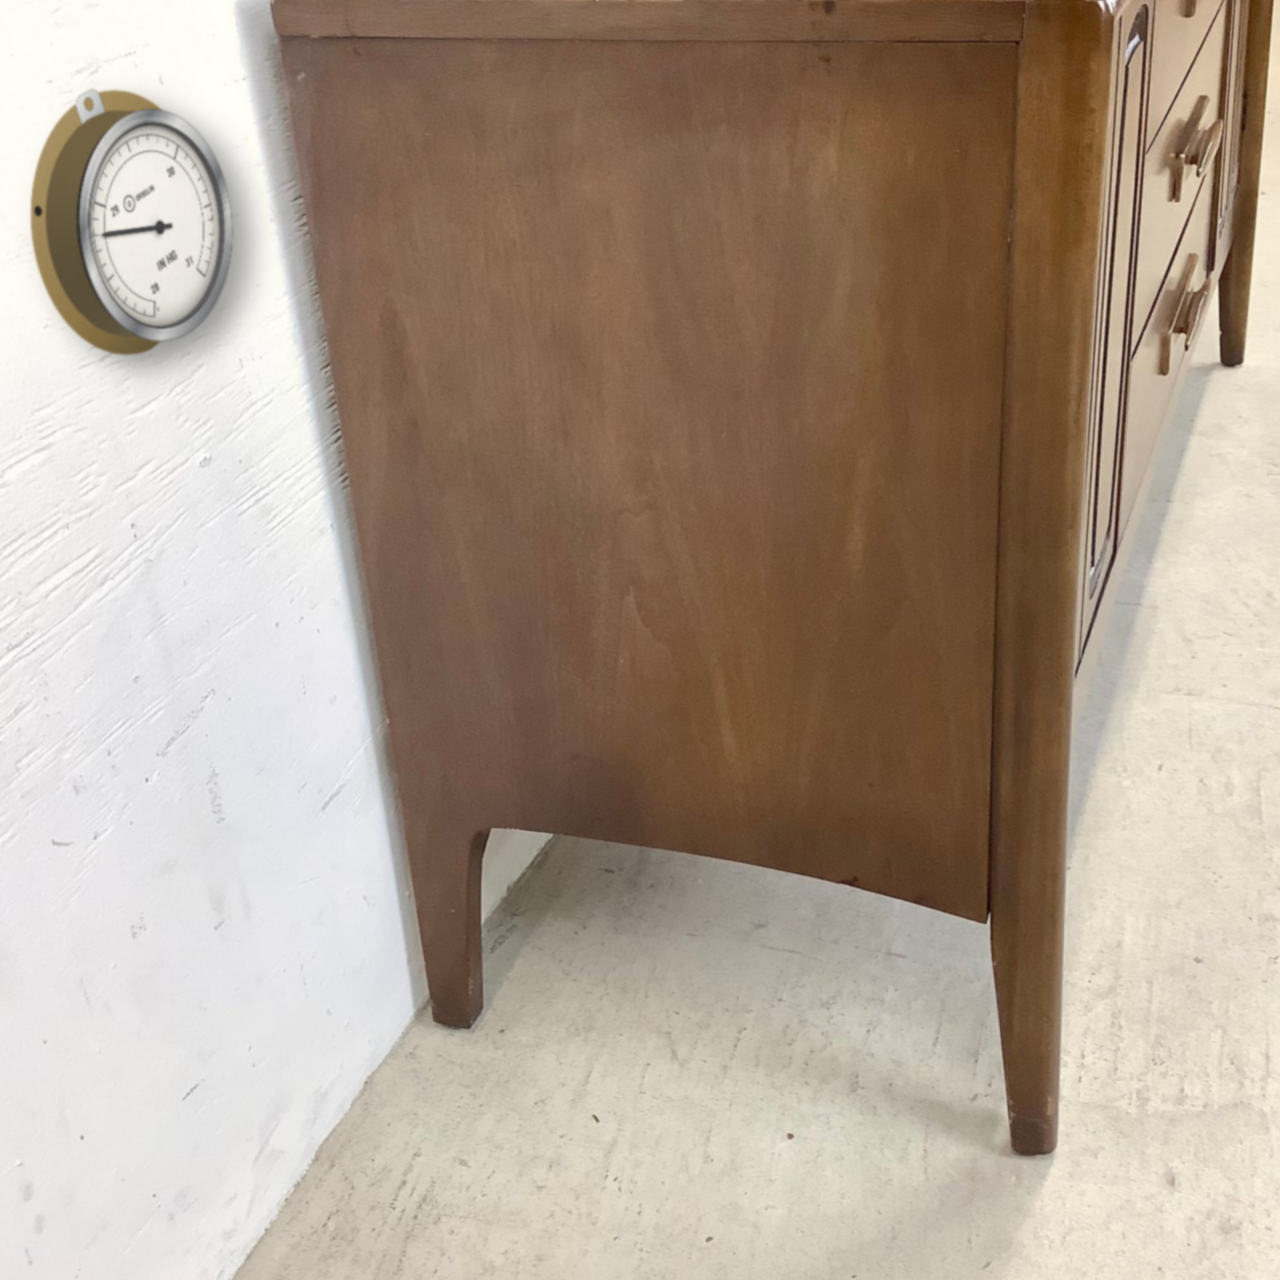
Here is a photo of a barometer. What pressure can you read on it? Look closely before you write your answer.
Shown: 28.8 inHg
